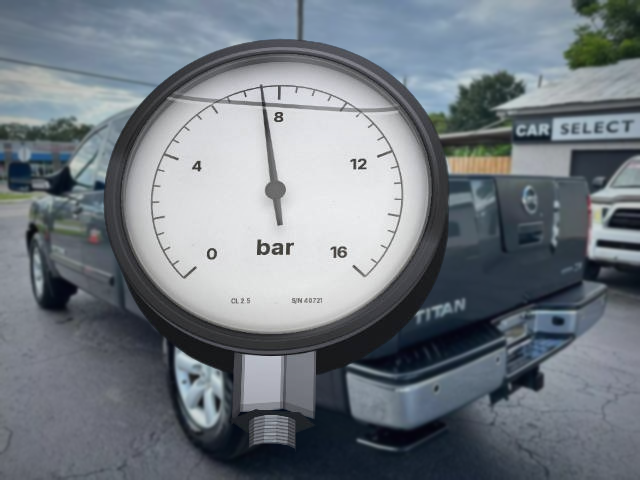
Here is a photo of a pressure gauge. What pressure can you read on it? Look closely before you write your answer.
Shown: 7.5 bar
